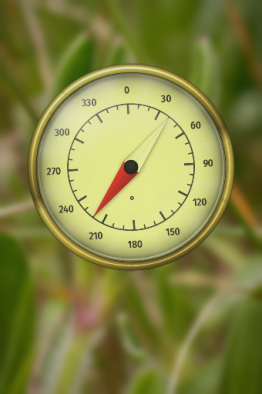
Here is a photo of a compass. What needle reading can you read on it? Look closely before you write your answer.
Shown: 220 °
